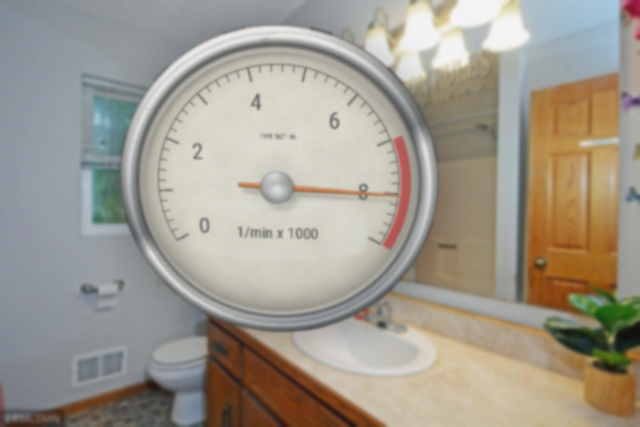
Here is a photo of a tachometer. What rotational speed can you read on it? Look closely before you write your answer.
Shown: 8000 rpm
